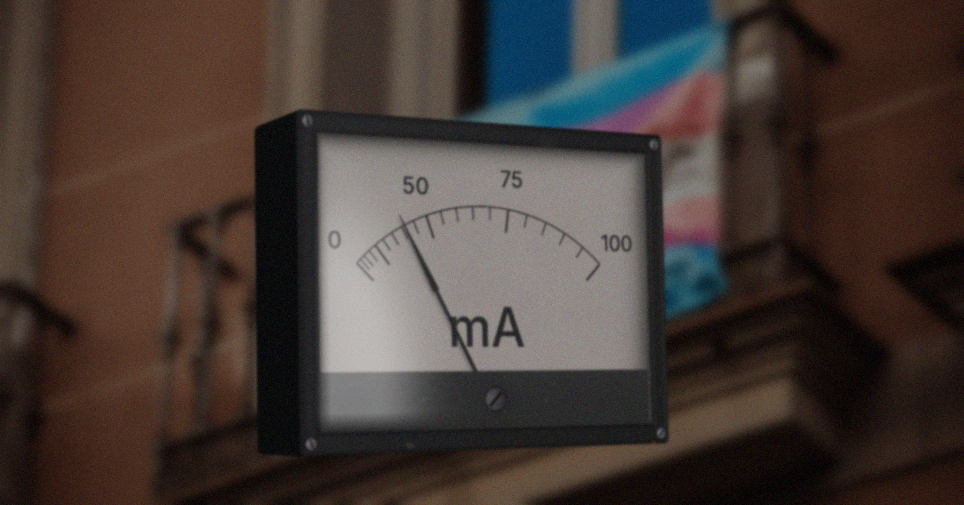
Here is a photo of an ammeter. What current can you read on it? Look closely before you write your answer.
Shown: 40 mA
